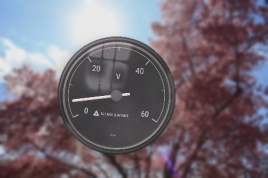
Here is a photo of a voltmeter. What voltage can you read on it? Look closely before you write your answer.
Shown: 5 V
